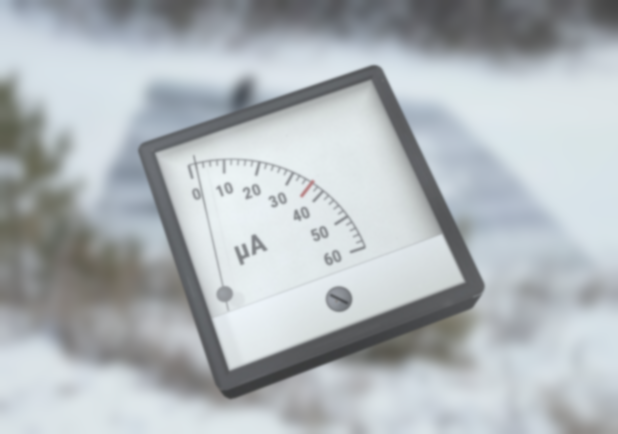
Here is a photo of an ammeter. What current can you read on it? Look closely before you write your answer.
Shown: 2 µA
